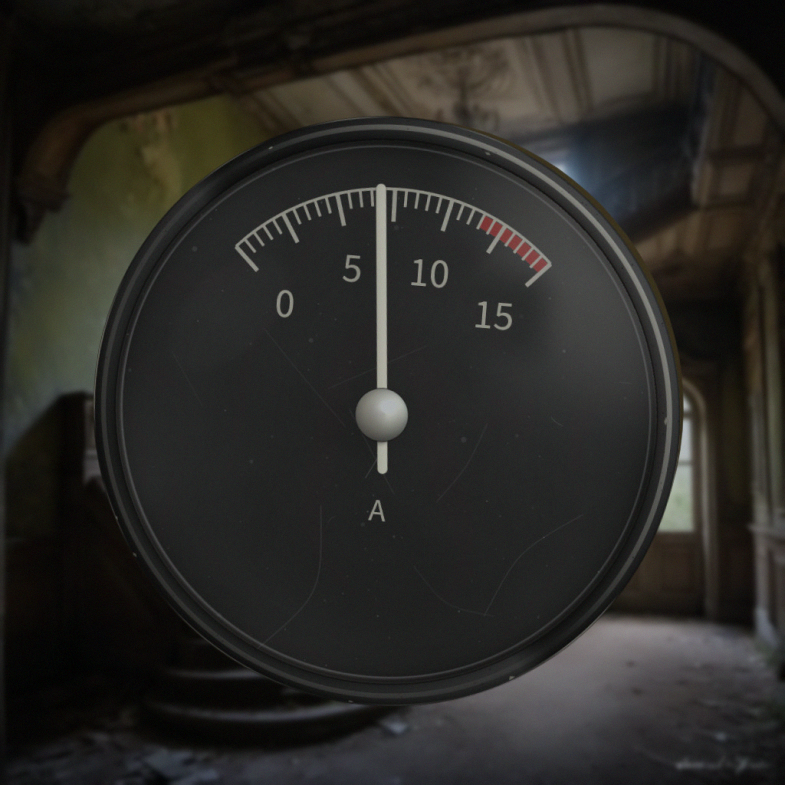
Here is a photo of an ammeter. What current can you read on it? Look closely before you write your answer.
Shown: 7 A
